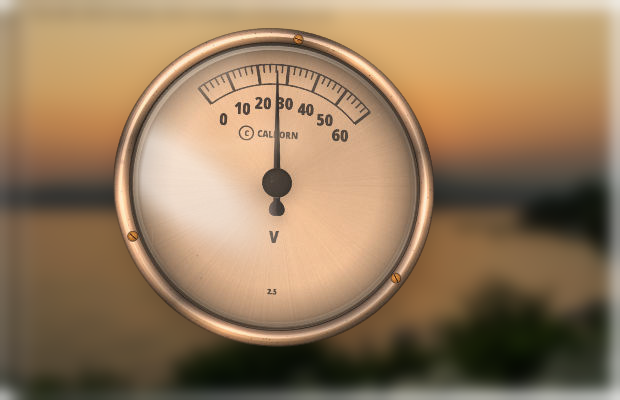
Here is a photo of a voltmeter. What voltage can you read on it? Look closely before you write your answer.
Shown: 26 V
